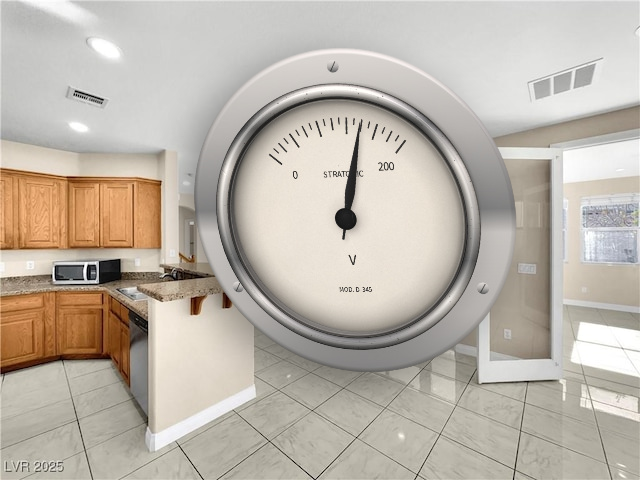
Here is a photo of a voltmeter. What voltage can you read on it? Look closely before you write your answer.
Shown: 140 V
